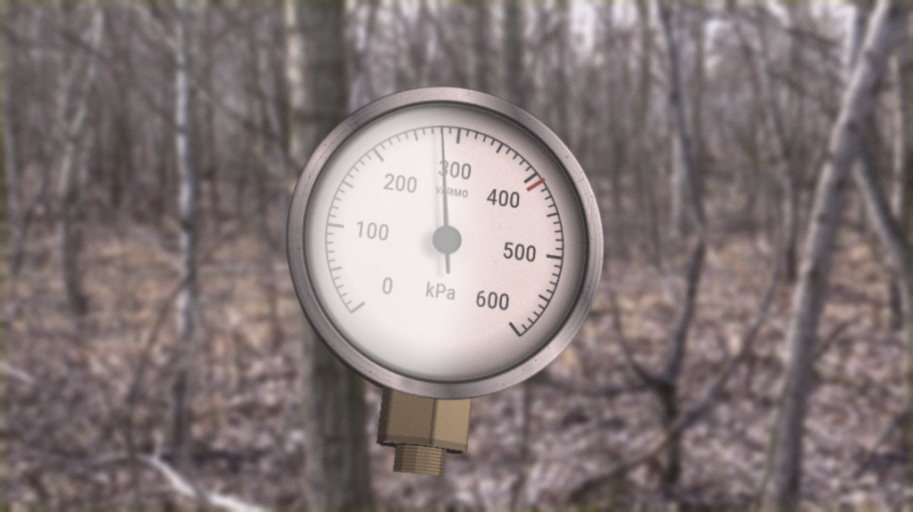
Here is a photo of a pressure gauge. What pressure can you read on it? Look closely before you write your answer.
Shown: 280 kPa
